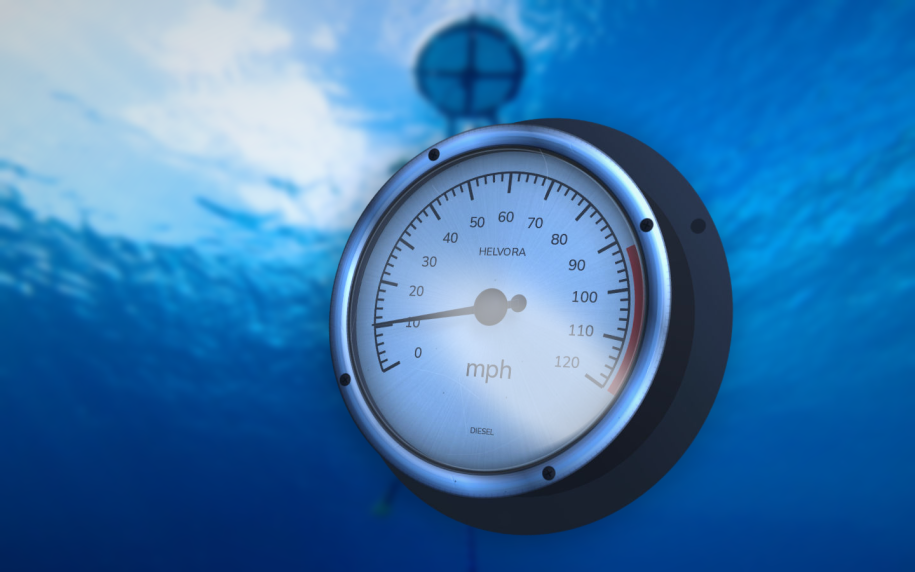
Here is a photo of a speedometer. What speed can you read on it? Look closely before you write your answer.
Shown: 10 mph
